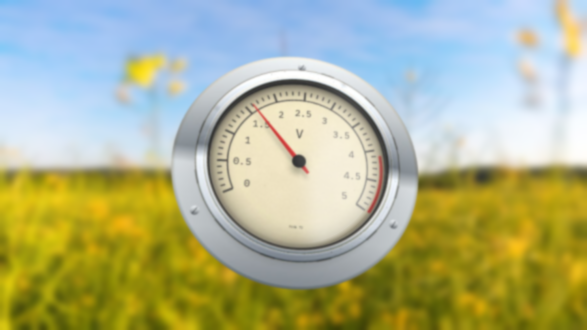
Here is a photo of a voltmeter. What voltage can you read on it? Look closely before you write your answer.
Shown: 1.6 V
